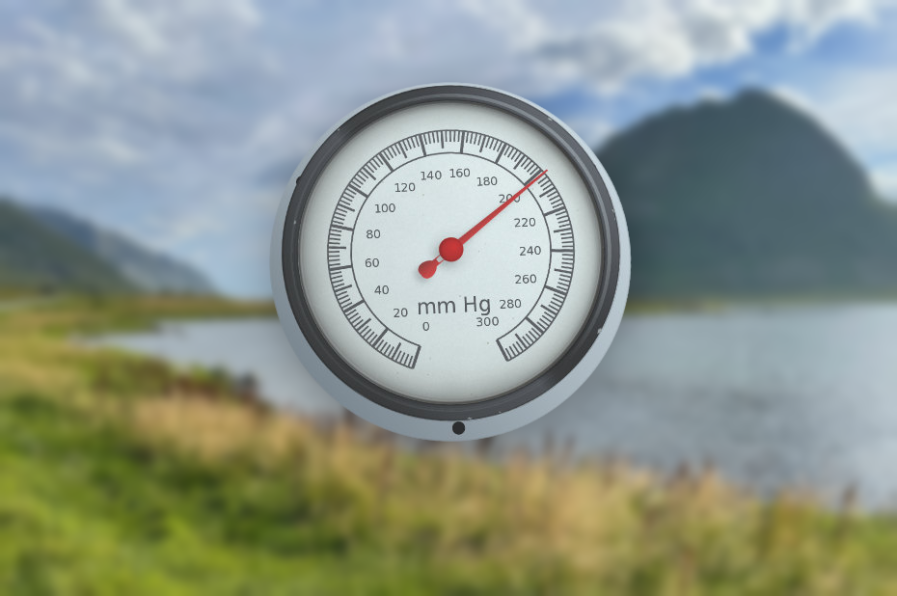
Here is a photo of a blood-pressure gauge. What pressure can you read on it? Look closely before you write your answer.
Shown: 202 mmHg
